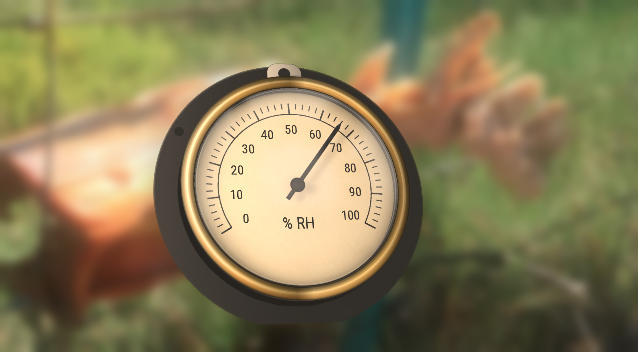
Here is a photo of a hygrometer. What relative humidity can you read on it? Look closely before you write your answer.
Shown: 66 %
